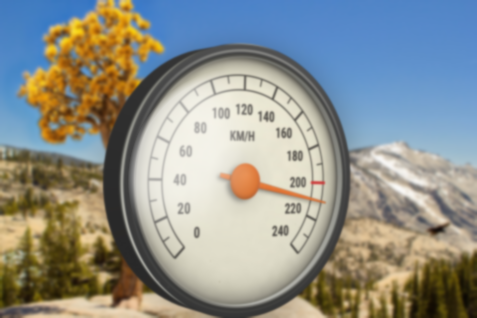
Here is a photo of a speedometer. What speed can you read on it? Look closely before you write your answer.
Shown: 210 km/h
